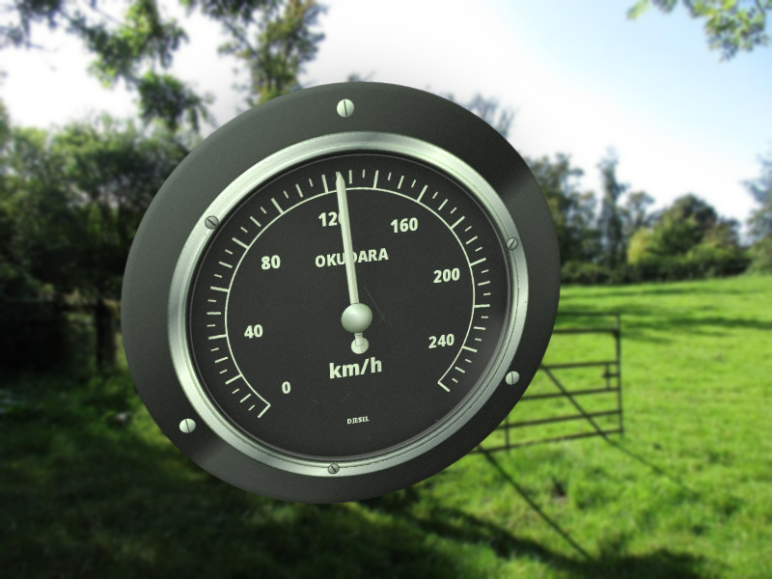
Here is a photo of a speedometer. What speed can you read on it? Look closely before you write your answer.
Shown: 125 km/h
